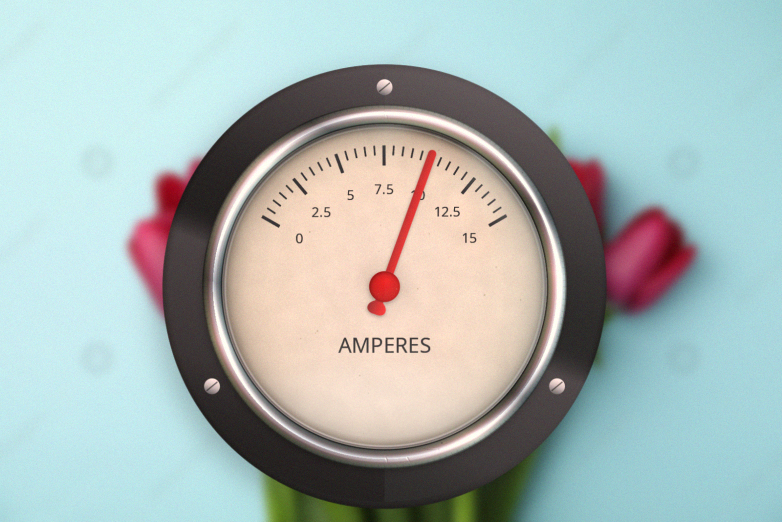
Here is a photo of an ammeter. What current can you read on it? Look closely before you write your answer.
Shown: 10 A
